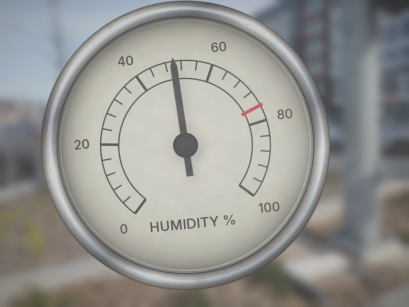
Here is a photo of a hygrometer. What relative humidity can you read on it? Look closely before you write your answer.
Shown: 50 %
